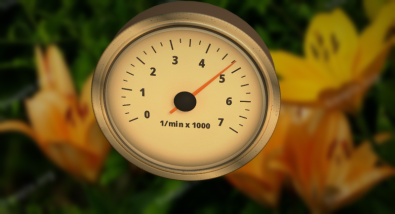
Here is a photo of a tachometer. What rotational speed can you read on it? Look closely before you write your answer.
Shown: 4750 rpm
